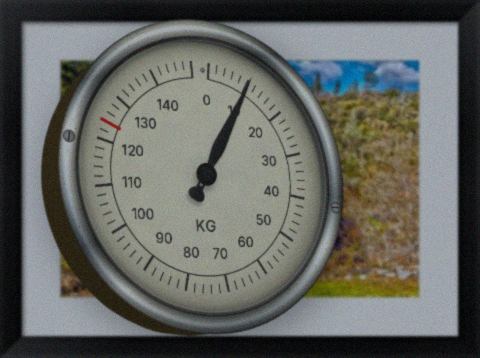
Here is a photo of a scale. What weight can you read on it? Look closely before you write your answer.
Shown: 10 kg
